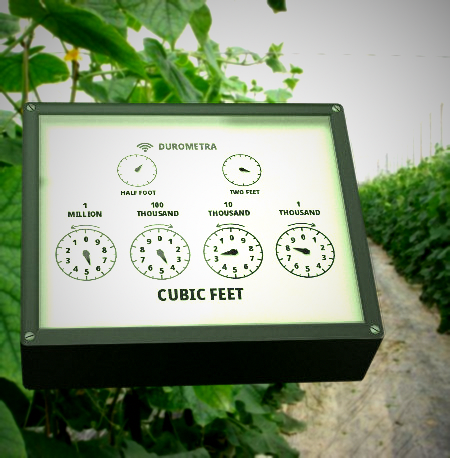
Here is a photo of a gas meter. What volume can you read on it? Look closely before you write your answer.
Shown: 542800 ft³
